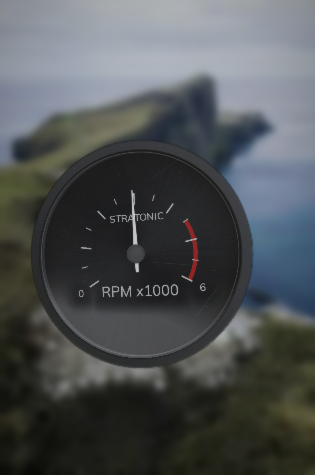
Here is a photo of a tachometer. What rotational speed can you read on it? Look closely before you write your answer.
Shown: 3000 rpm
